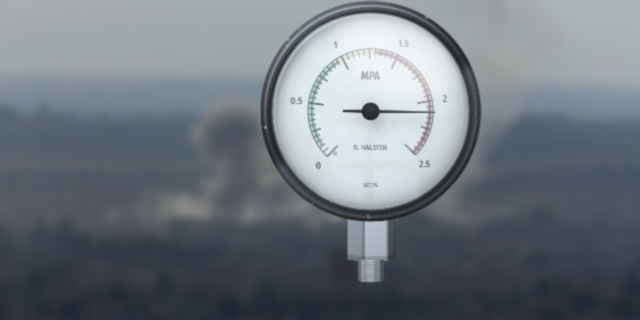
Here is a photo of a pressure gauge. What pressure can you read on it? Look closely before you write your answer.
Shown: 2.1 MPa
